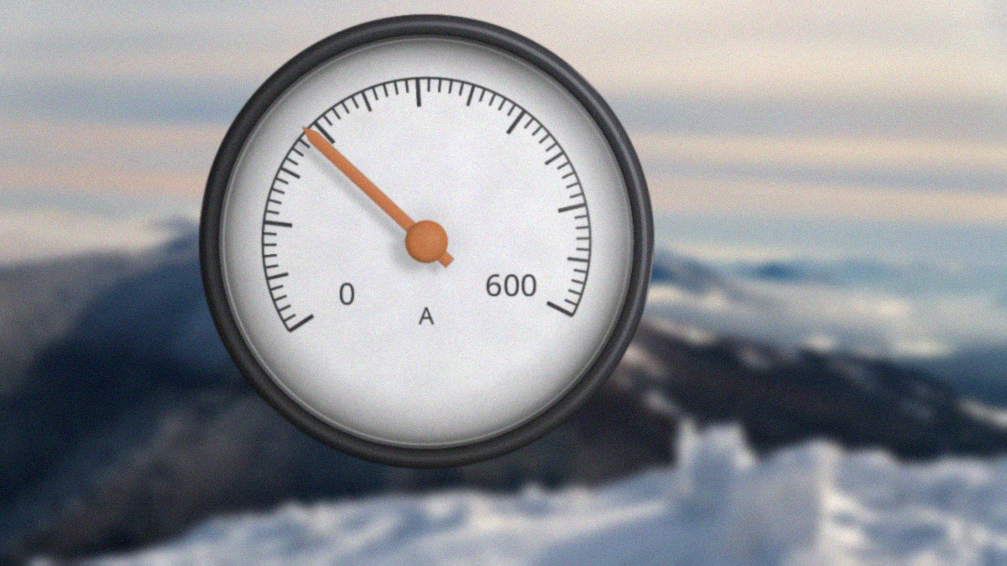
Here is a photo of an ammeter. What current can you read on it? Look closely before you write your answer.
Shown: 190 A
